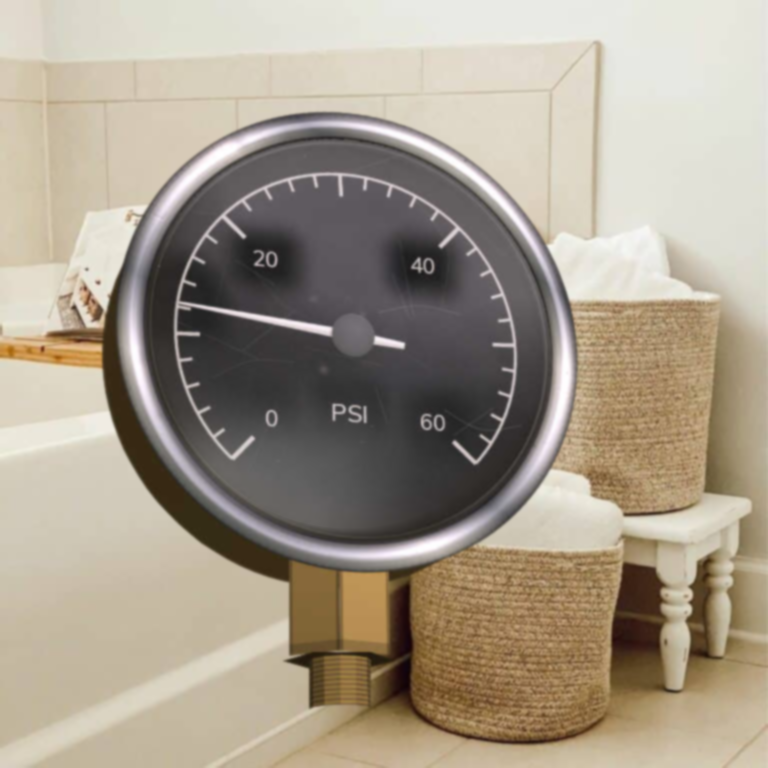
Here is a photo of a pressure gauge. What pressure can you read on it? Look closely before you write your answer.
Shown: 12 psi
